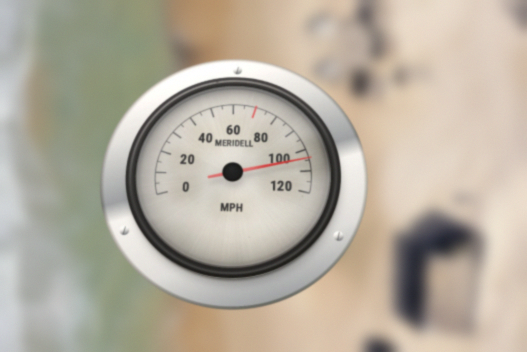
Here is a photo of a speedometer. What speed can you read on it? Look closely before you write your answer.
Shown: 105 mph
